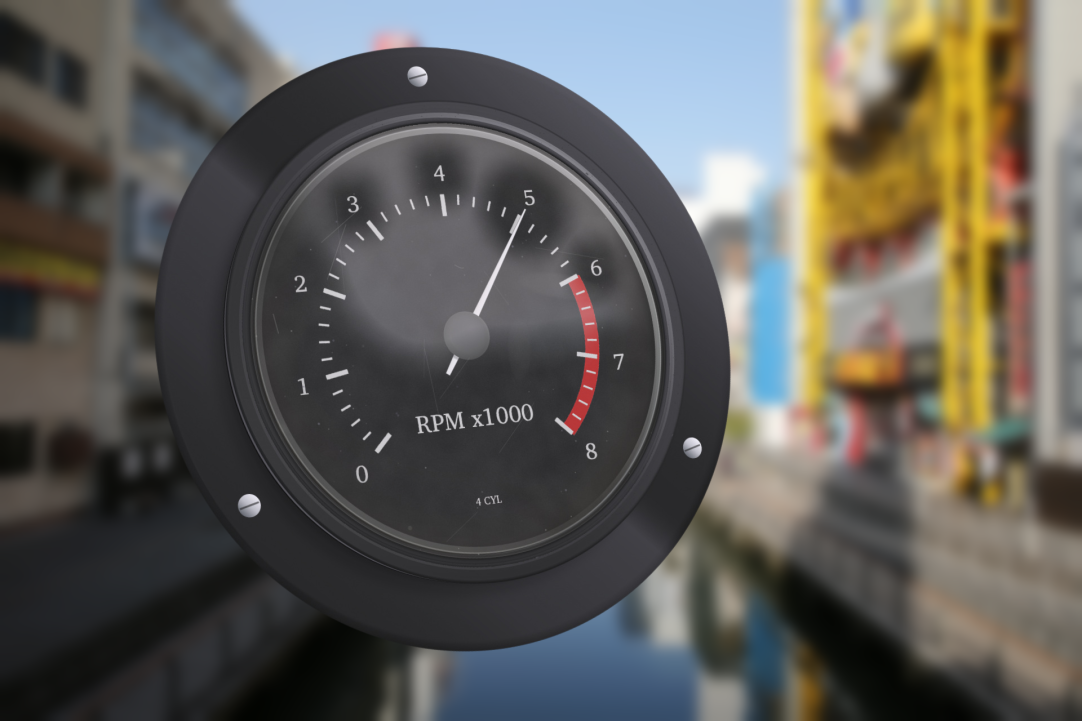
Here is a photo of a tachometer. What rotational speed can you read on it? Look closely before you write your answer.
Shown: 5000 rpm
